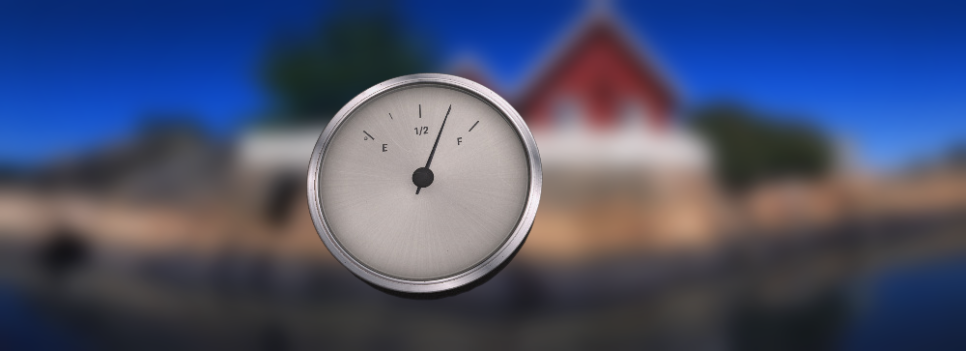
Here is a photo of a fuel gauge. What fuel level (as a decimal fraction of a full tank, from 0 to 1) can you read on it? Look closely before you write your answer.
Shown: 0.75
